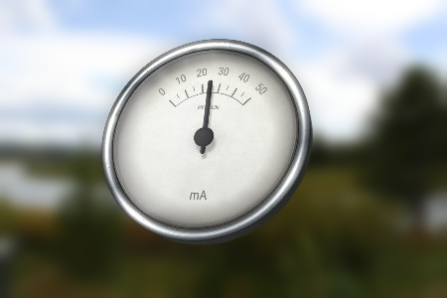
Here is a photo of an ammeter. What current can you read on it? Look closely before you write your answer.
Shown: 25 mA
